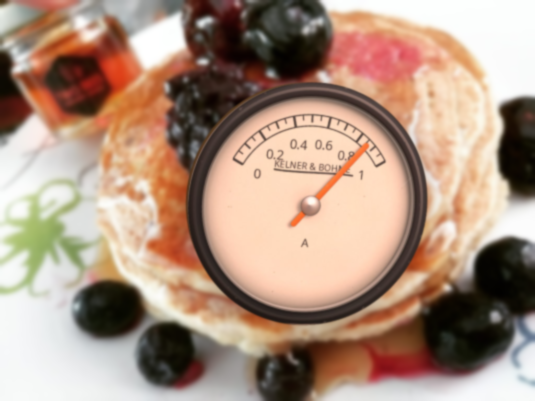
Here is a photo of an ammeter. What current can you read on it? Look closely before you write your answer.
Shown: 0.85 A
